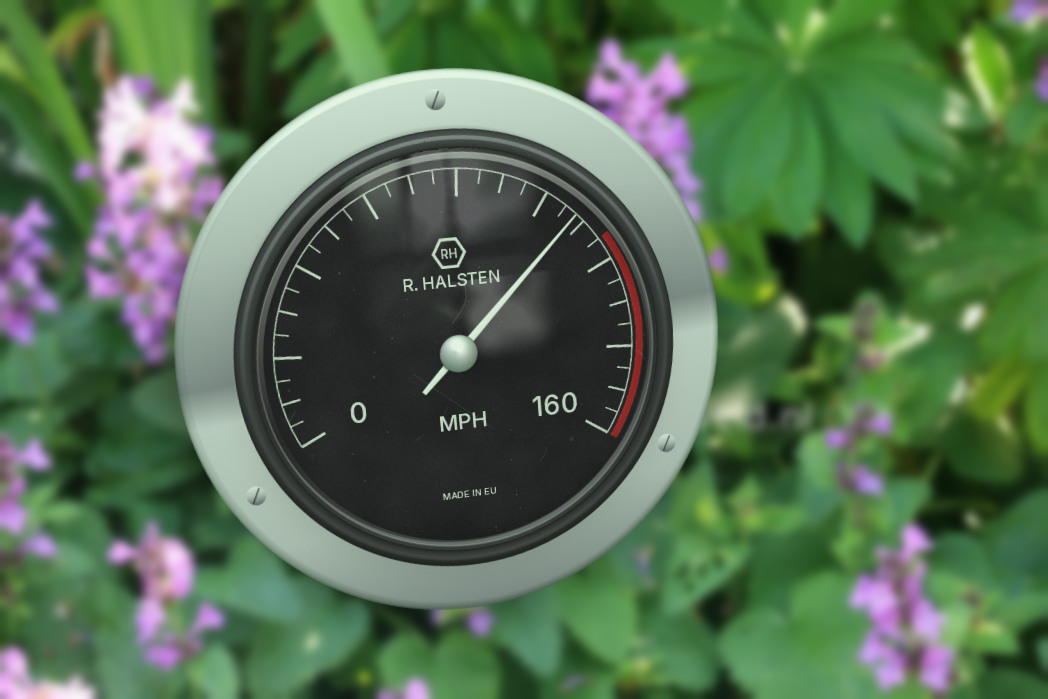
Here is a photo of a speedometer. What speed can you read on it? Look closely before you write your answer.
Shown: 107.5 mph
